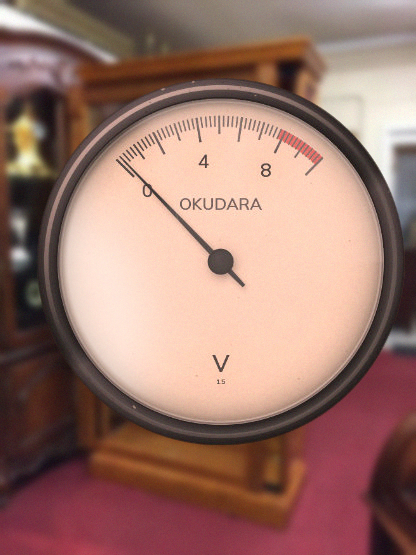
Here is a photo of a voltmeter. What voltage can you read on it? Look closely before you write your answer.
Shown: 0.2 V
